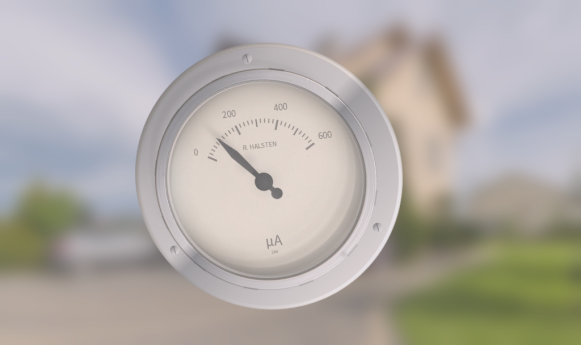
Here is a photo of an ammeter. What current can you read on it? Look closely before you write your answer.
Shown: 100 µA
